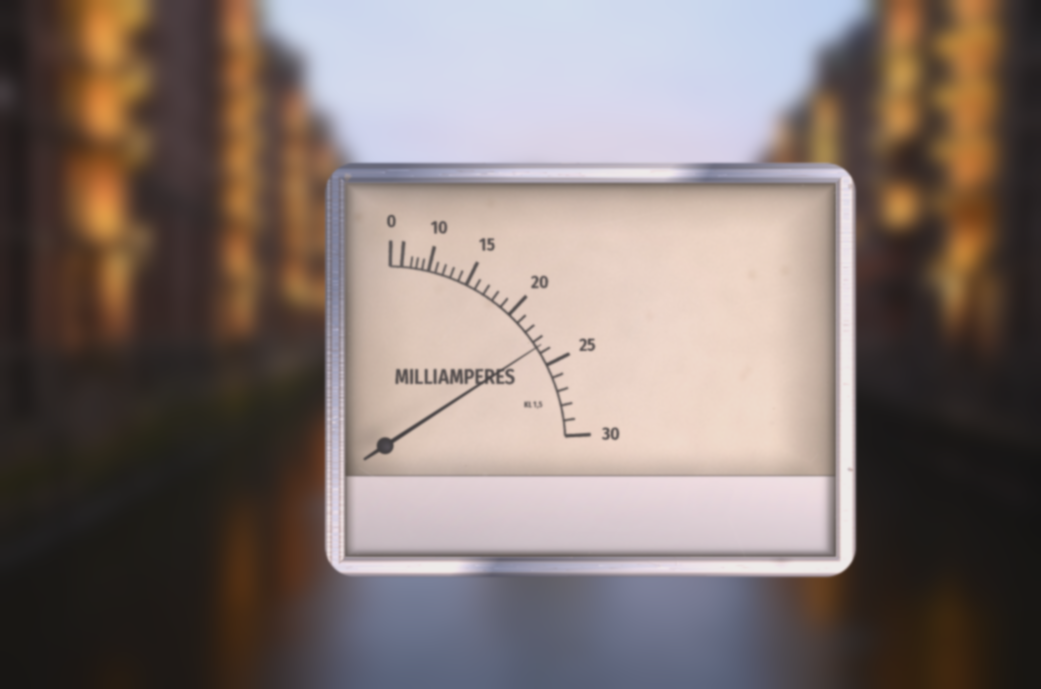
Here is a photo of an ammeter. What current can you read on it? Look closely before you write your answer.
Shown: 23.5 mA
